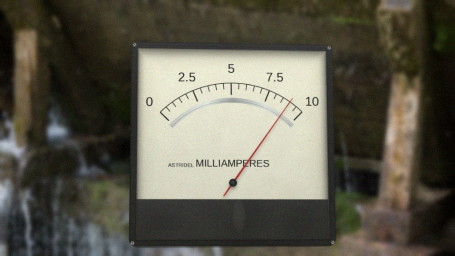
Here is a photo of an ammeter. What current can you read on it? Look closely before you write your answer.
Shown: 9 mA
